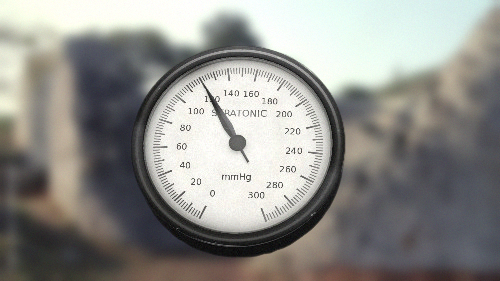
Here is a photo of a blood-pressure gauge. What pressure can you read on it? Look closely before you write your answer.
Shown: 120 mmHg
